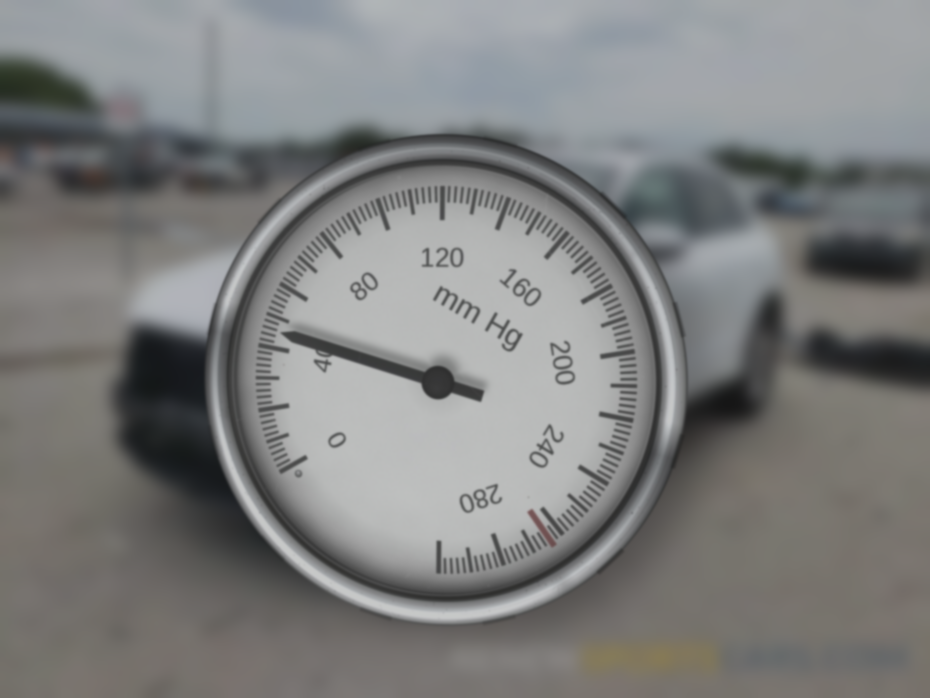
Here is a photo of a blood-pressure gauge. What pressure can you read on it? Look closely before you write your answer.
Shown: 46 mmHg
